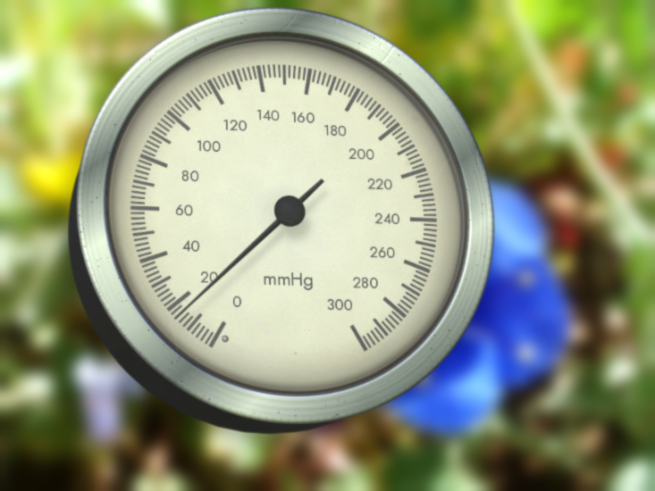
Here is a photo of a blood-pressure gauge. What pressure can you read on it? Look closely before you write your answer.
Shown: 16 mmHg
